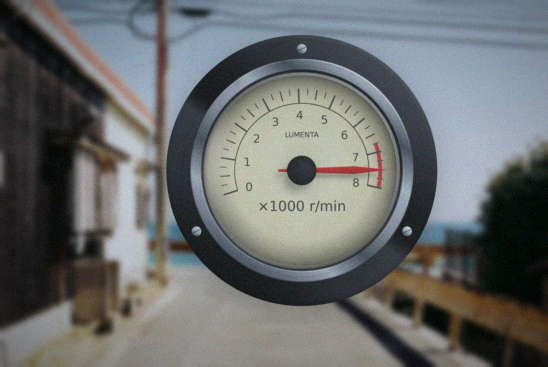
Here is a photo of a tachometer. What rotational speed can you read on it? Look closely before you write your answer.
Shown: 7500 rpm
